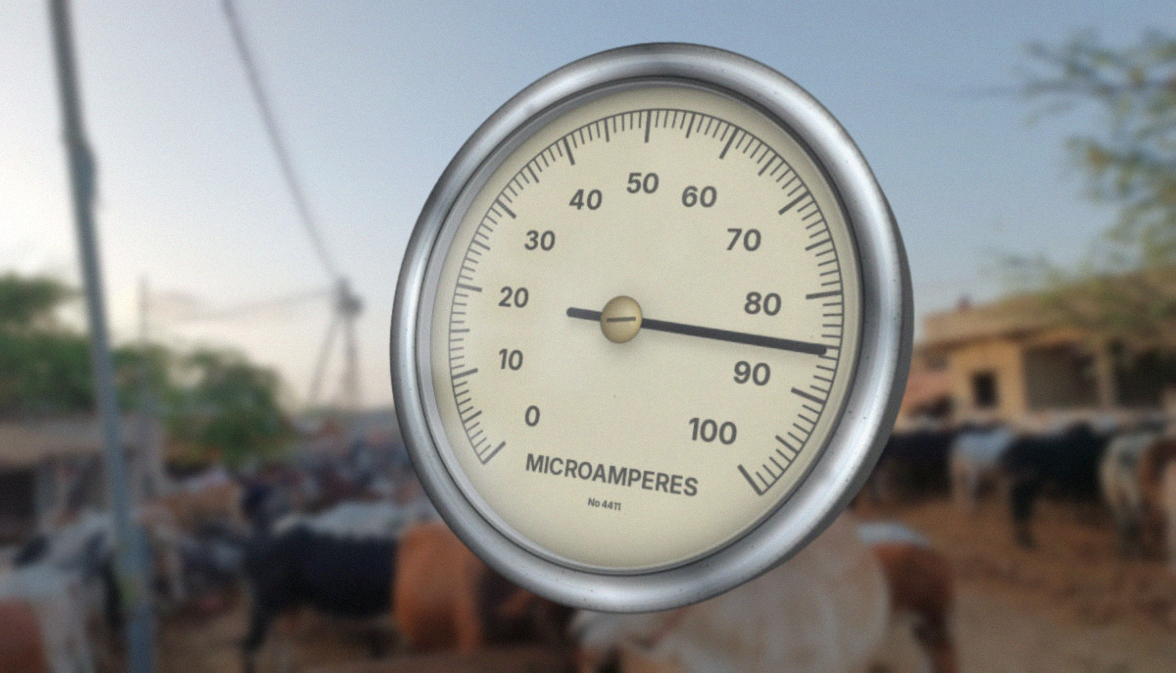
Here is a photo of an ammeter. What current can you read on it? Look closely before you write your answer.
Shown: 85.5 µA
